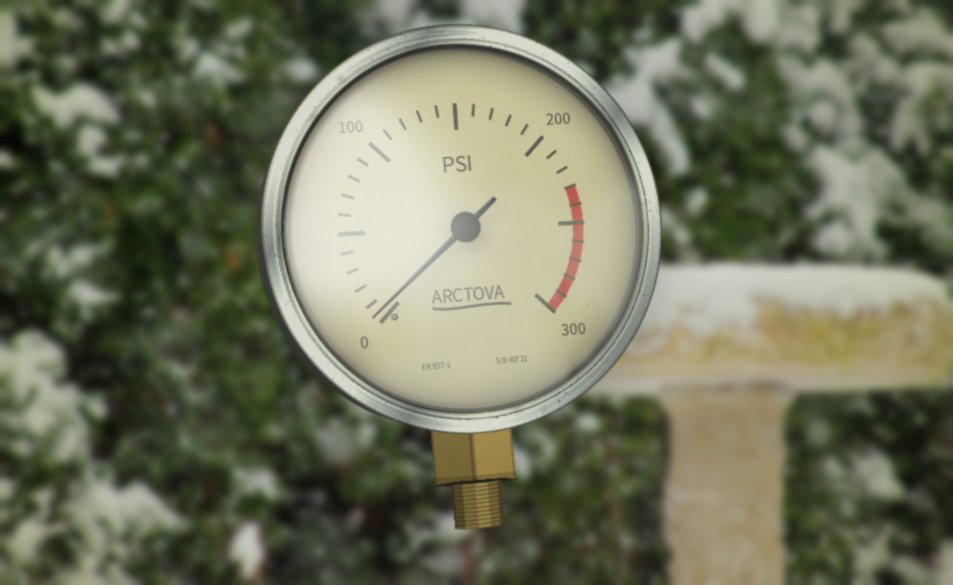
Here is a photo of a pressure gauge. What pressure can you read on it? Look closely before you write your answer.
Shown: 5 psi
